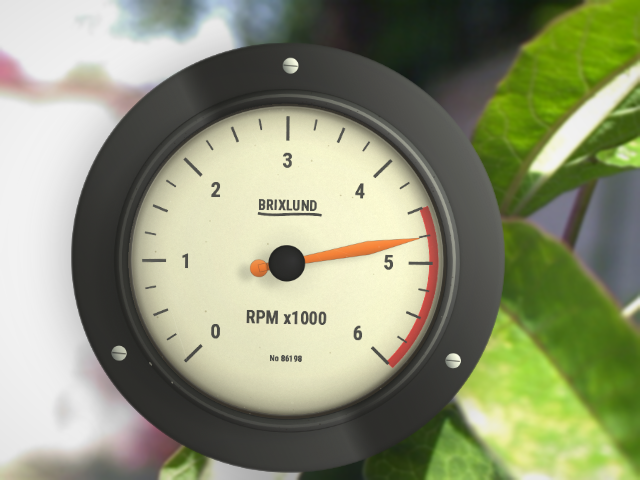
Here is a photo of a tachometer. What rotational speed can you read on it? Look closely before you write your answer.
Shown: 4750 rpm
